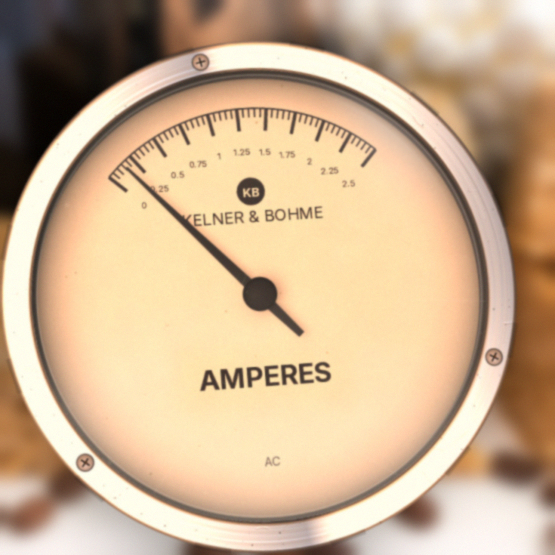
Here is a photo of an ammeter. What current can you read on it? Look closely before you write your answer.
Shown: 0.15 A
